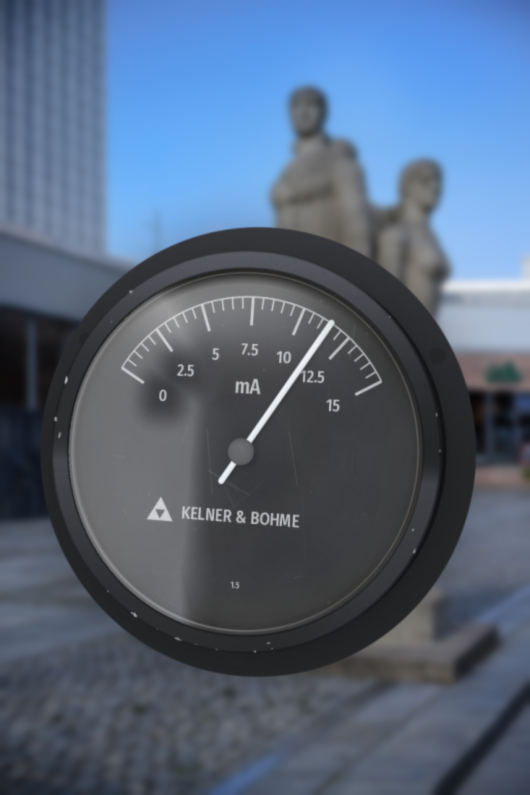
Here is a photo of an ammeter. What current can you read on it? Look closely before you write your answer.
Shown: 11.5 mA
